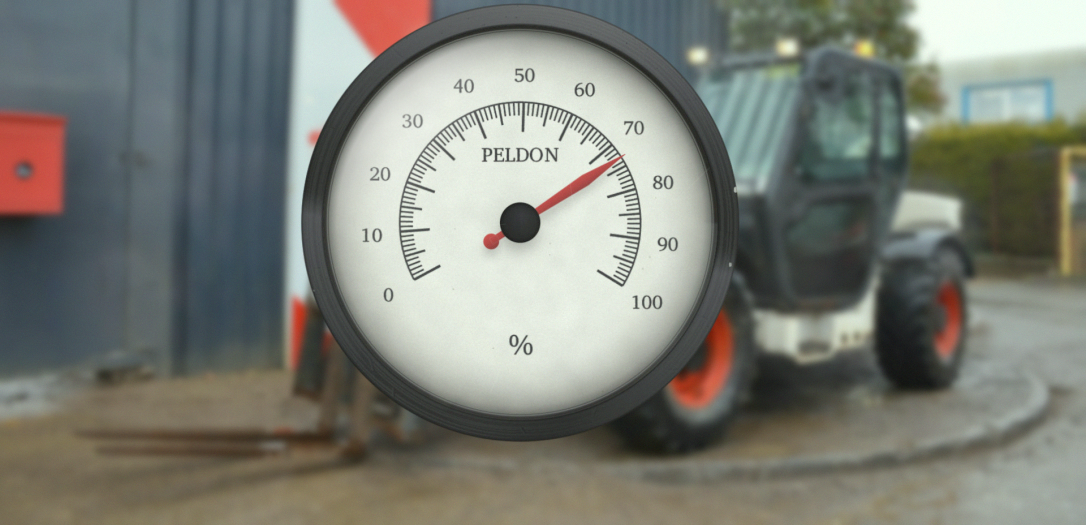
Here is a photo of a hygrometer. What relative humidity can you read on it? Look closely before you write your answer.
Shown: 73 %
